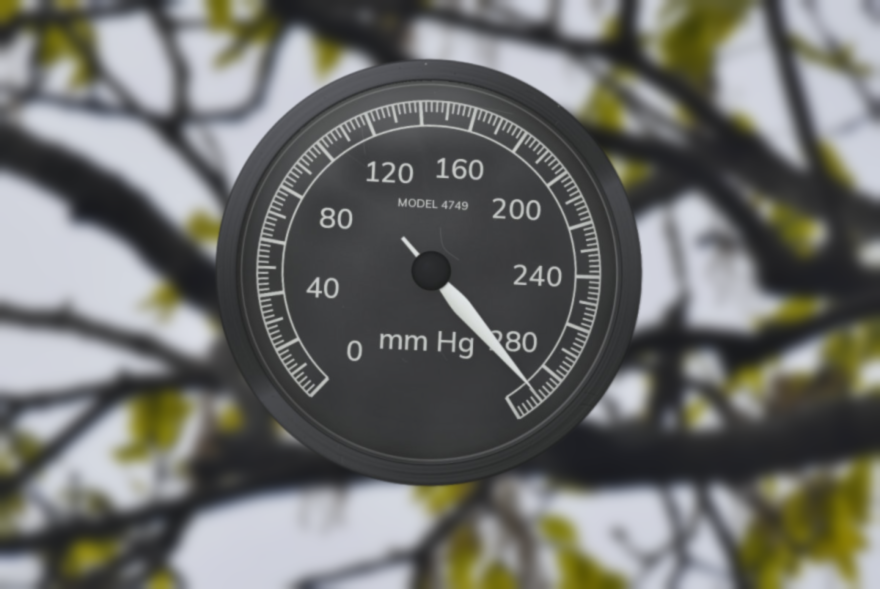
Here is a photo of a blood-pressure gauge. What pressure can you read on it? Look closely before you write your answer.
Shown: 290 mmHg
